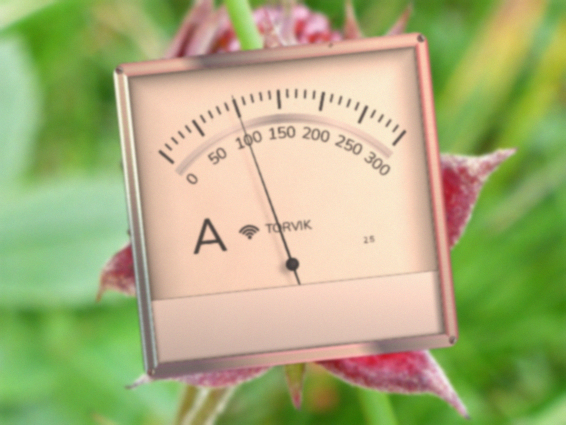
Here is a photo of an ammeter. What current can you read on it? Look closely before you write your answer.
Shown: 100 A
